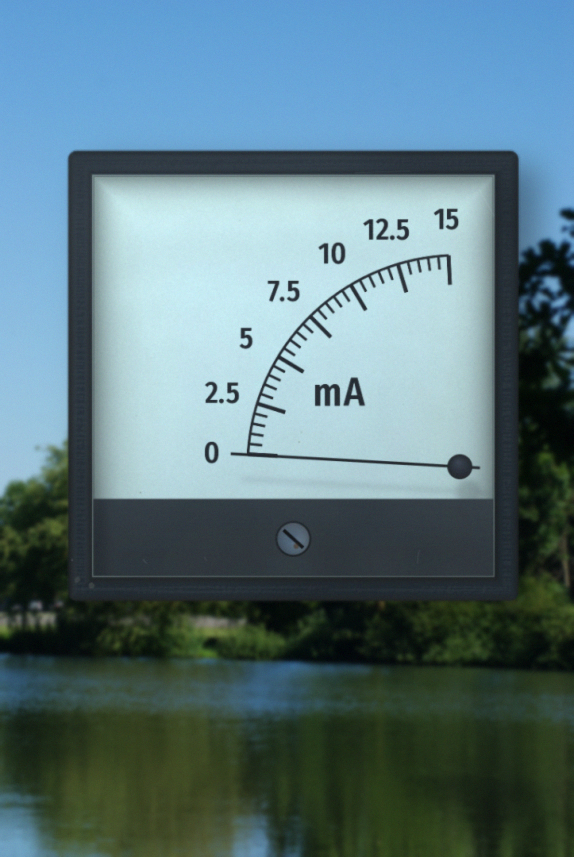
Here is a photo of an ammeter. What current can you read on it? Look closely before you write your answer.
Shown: 0 mA
